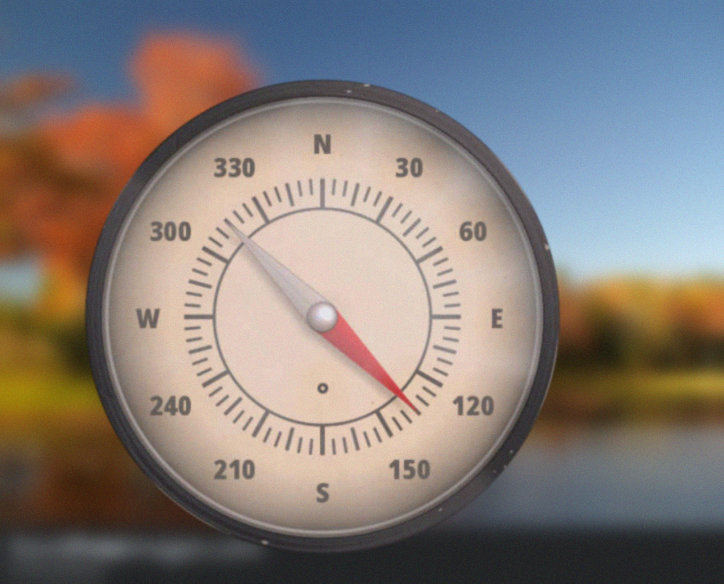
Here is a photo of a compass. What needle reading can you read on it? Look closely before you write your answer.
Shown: 135 °
